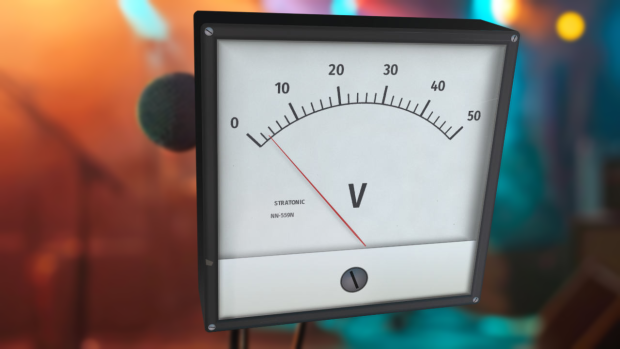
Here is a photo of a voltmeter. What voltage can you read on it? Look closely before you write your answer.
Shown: 3 V
